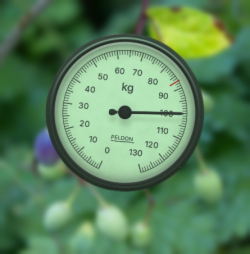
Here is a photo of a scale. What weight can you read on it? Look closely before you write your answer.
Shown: 100 kg
